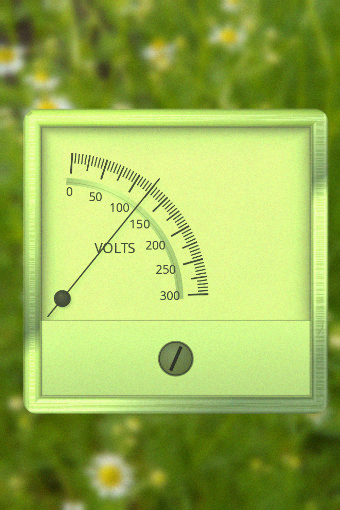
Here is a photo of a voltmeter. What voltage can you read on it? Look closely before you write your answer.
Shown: 125 V
